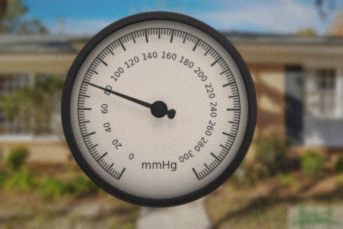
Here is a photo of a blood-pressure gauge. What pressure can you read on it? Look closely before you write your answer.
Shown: 80 mmHg
